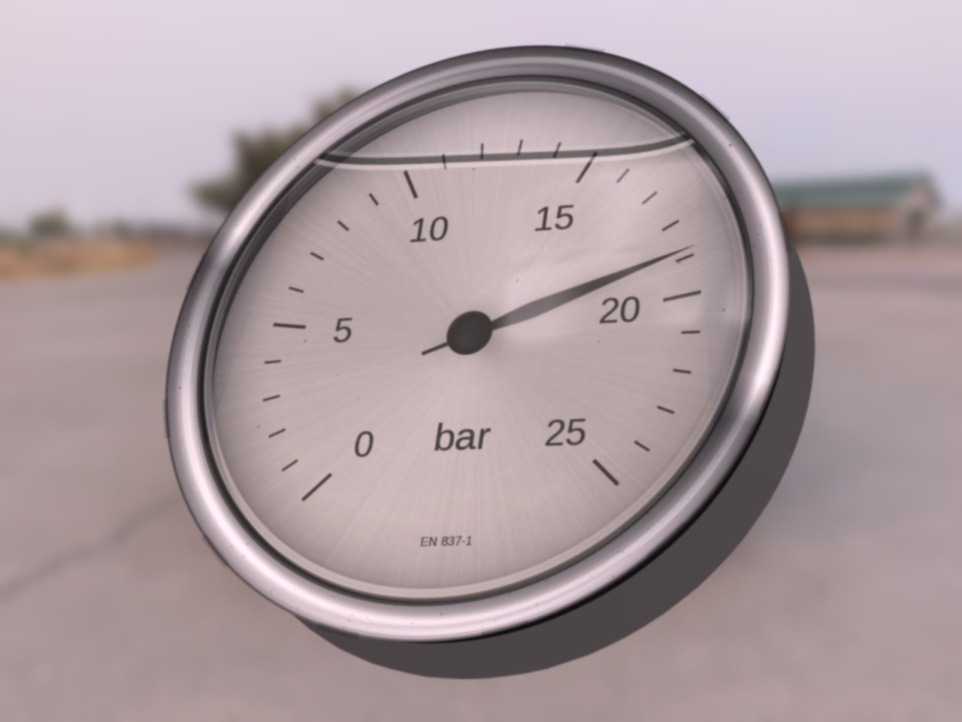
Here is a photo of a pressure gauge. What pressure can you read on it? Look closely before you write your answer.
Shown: 19 bar
